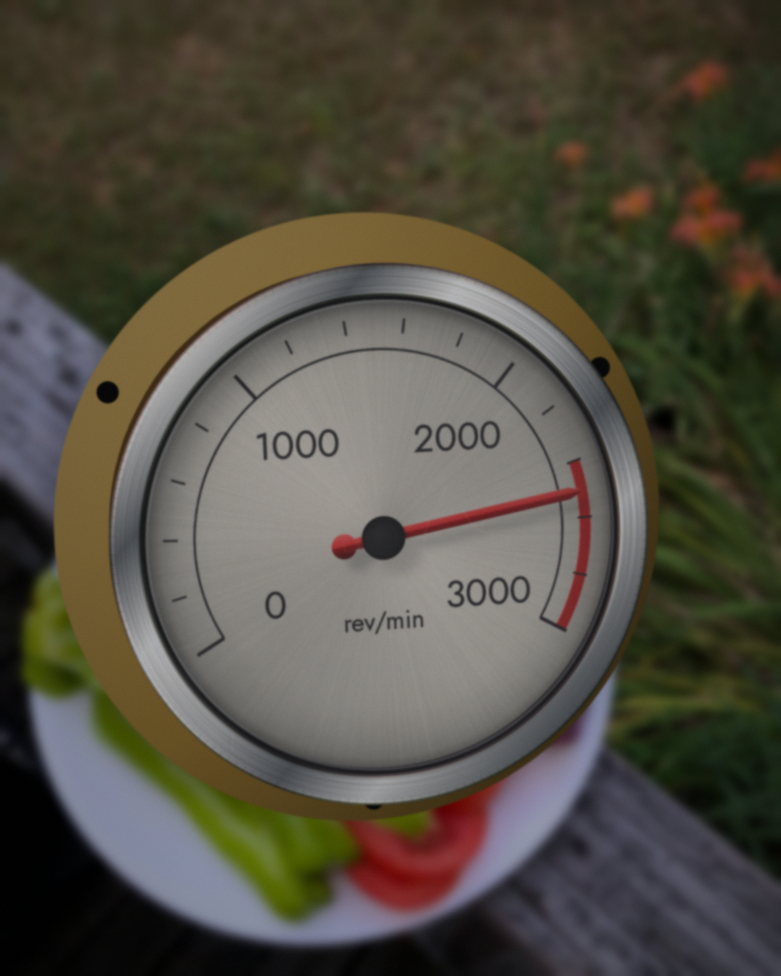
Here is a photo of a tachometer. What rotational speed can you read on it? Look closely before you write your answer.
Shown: 2500 rpm
